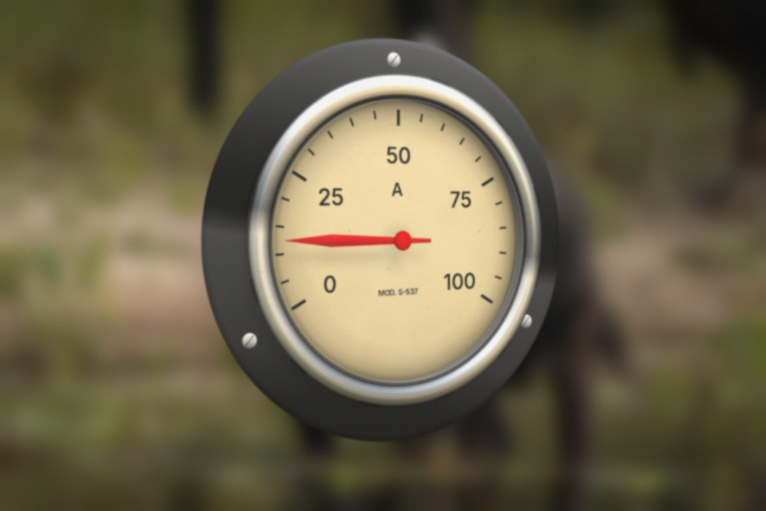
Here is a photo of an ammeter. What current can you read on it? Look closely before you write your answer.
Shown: 12.5 A
